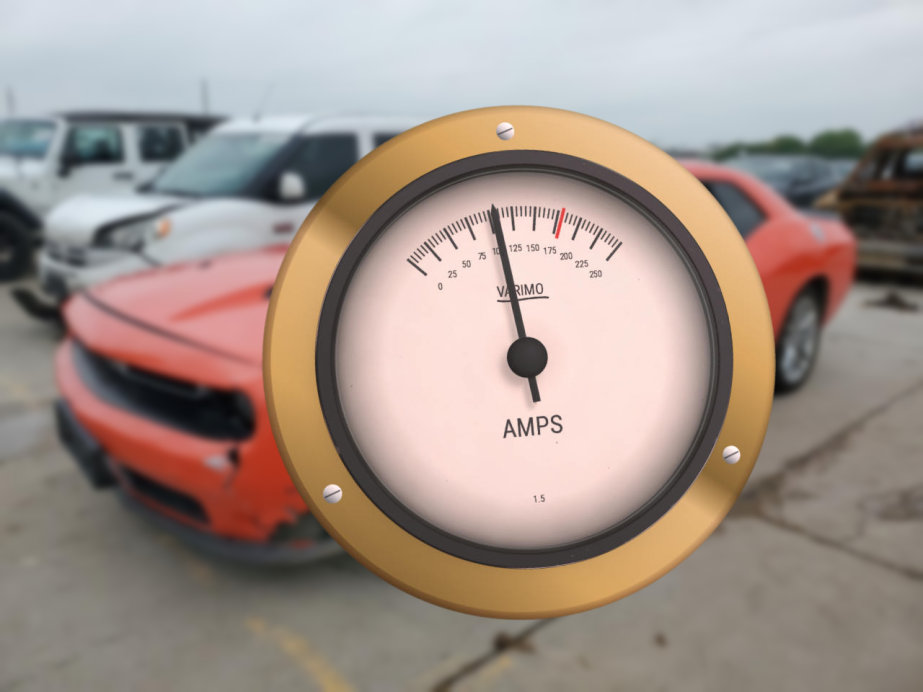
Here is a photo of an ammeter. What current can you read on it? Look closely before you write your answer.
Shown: 105 A
